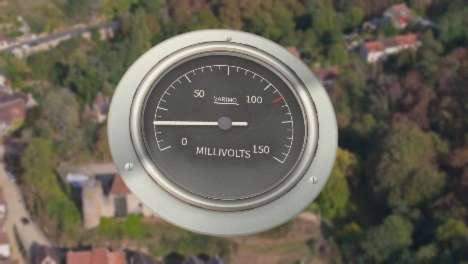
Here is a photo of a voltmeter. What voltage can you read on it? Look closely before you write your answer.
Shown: 15 mV
